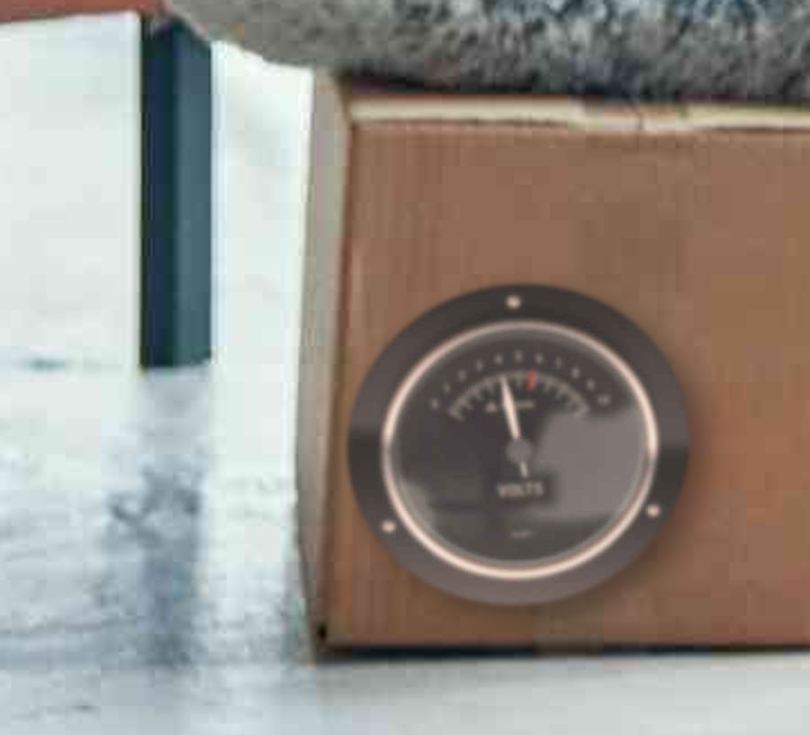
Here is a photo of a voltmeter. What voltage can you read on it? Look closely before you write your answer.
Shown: 4 V
